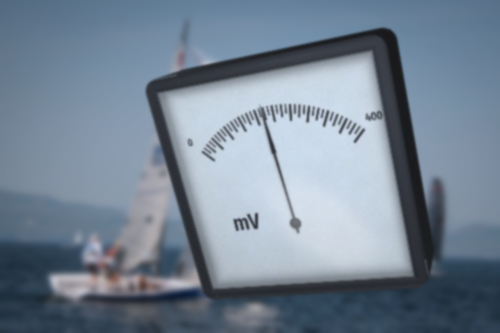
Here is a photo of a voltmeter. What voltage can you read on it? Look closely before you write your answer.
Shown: 180 mV
